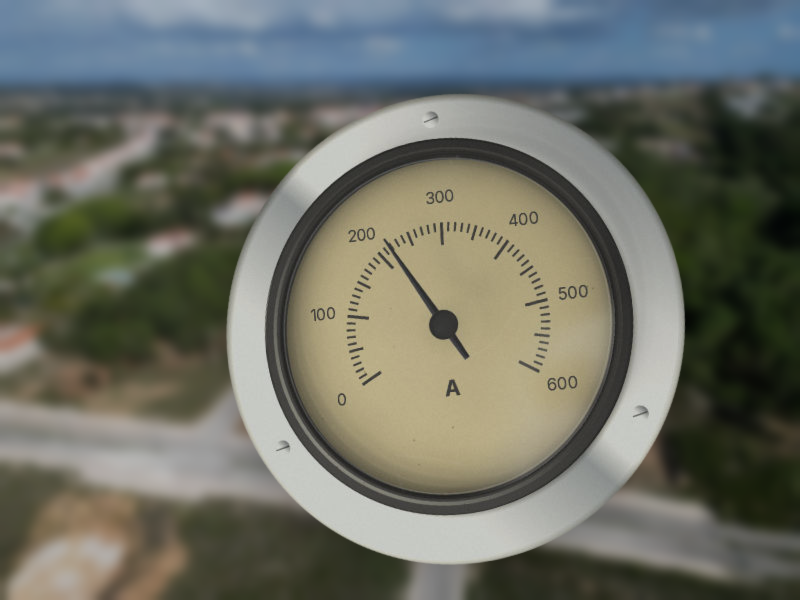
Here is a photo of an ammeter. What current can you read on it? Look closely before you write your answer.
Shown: 220 A
